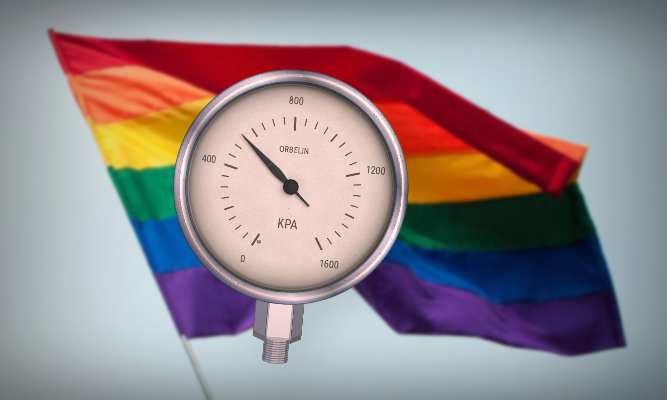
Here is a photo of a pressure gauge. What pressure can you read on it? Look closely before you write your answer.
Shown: 550 kPa
